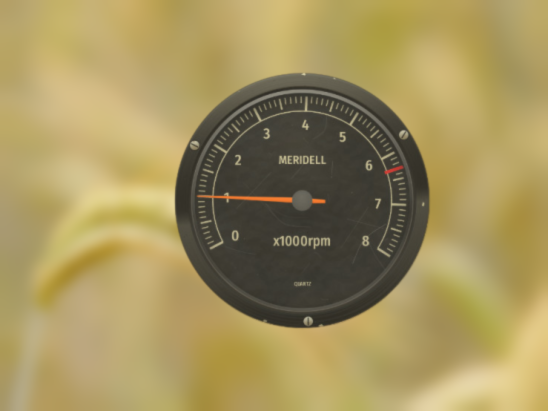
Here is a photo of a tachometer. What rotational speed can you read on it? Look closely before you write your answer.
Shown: 1000 rpm
